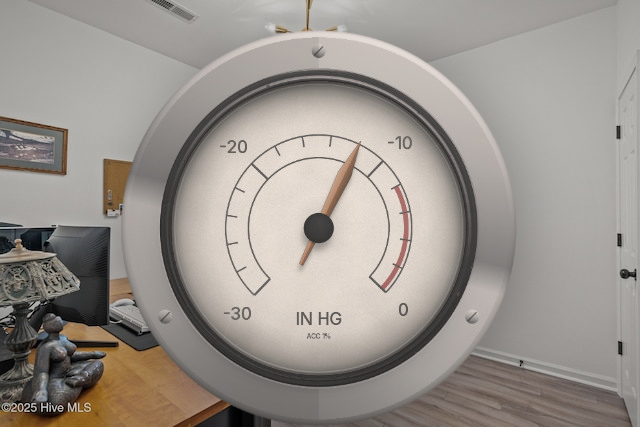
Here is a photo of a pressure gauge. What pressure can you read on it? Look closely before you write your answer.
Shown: -12 inHg
